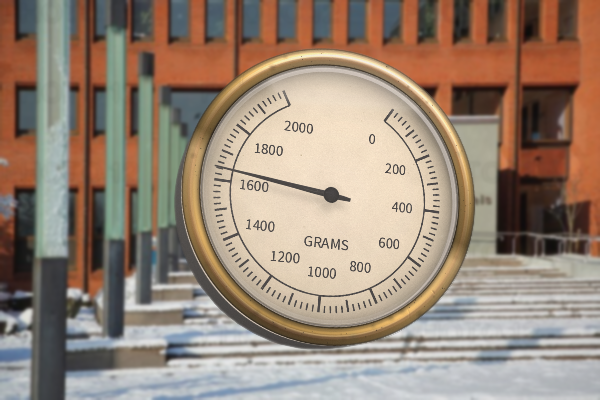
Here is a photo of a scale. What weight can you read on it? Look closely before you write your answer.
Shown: 1640 g
